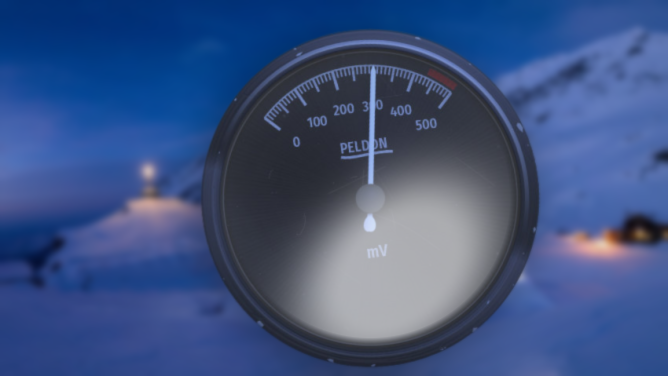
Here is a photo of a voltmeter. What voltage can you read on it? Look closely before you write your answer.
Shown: 300 mV
